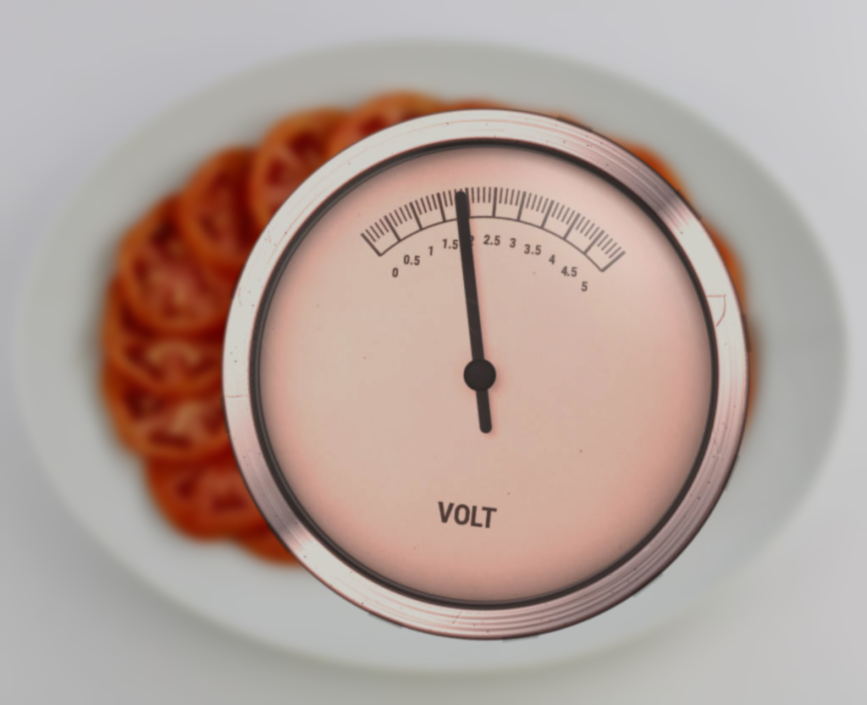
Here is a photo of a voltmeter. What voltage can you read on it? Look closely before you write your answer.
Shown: 1.9 V
